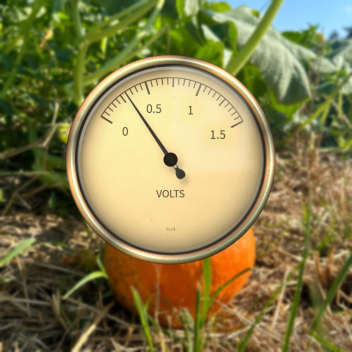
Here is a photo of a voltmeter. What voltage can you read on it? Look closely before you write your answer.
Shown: 0.3 V
